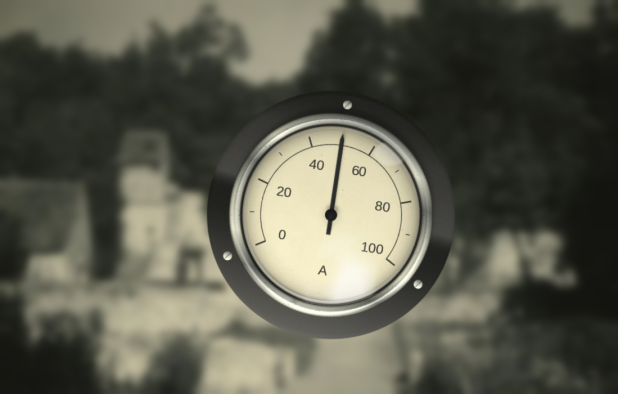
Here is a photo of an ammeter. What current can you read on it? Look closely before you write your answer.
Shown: 50 A
